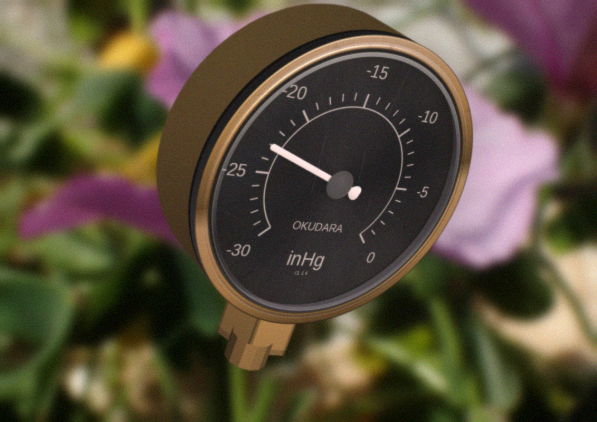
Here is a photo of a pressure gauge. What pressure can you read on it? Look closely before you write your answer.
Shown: -23 inHg
